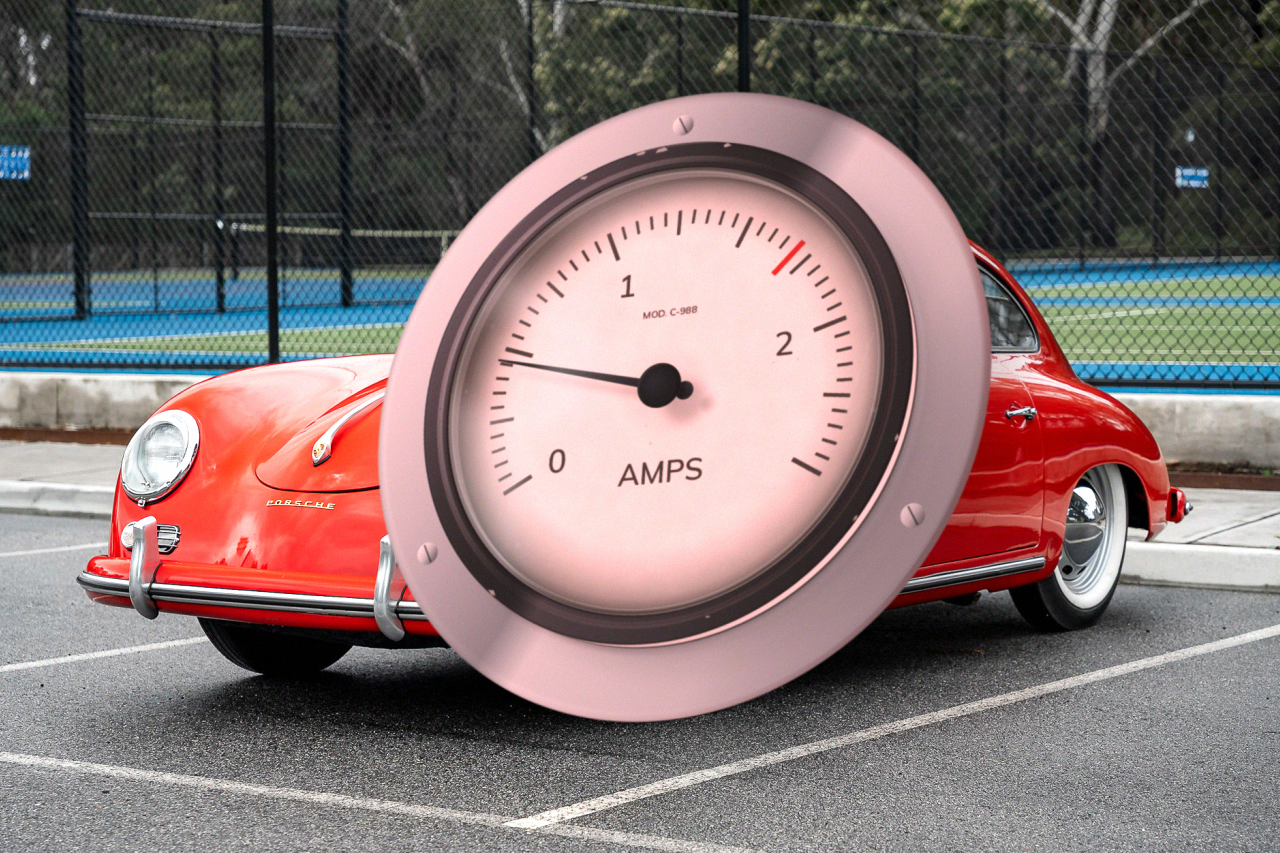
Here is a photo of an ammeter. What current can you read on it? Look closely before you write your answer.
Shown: 0.45 A
